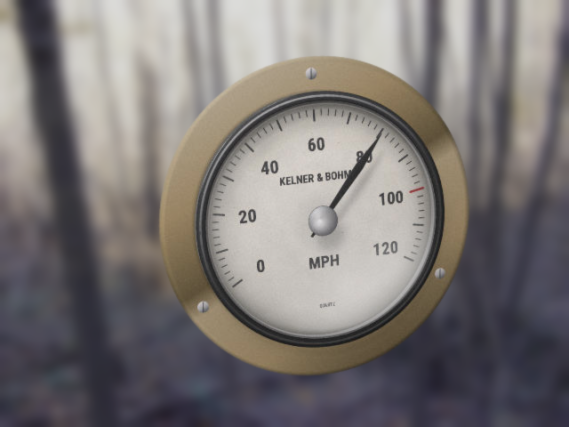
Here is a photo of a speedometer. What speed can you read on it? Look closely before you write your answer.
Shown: 80 mph
